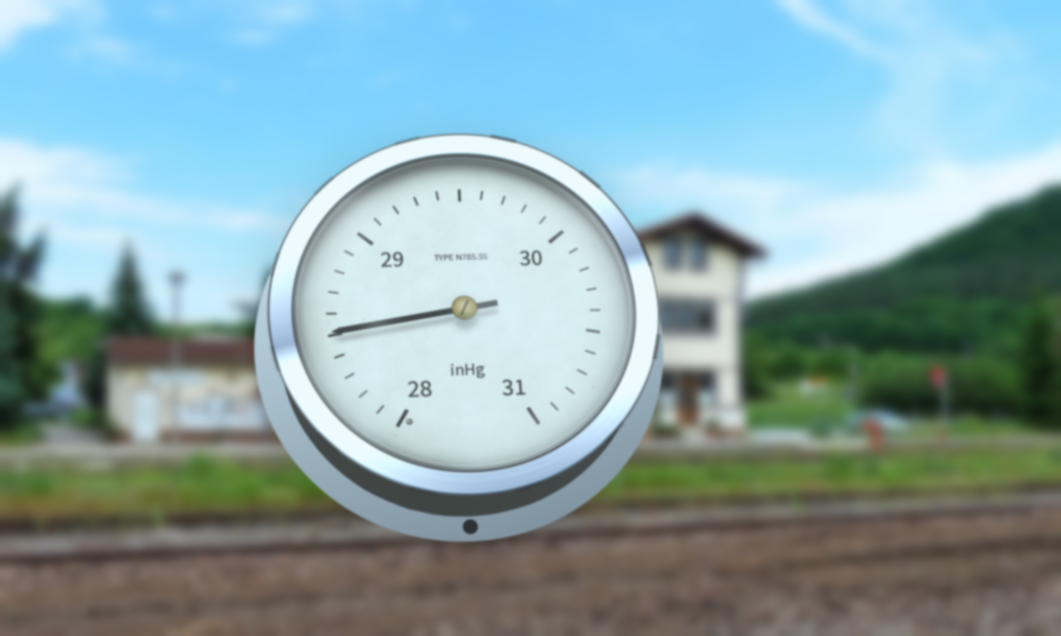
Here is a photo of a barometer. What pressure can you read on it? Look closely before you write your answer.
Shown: 28.5 inHg
